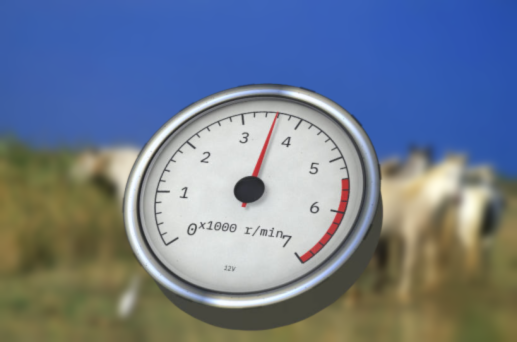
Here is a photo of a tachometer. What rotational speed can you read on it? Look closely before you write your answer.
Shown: 3600 rpm
